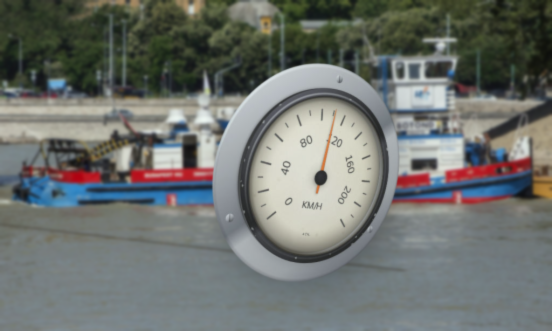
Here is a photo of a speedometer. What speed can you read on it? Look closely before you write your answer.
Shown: 110 km/h
